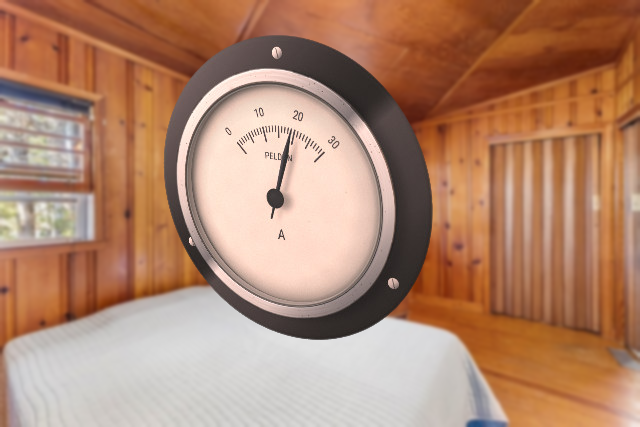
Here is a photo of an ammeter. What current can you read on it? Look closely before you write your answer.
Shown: 20 A
